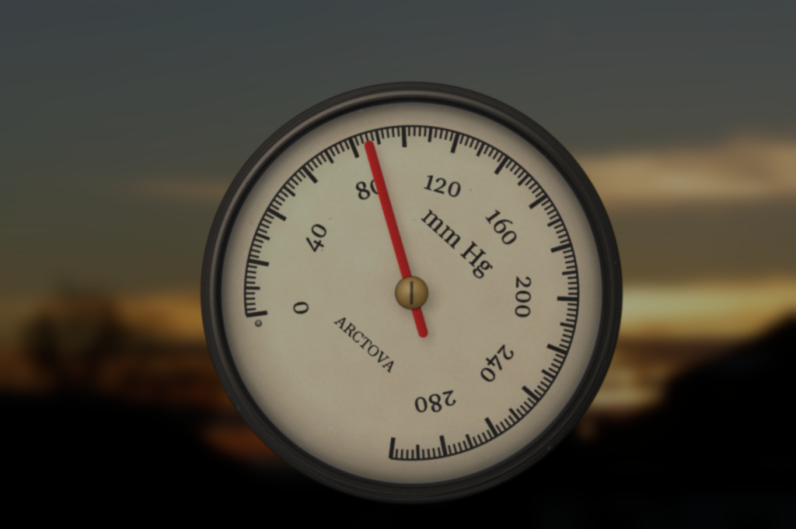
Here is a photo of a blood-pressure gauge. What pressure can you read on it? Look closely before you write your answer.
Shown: 86 mmHg
